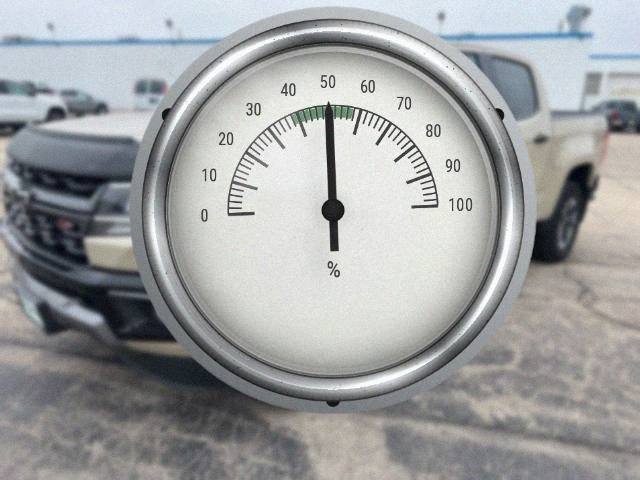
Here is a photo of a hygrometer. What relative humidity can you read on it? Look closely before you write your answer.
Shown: 50 %
